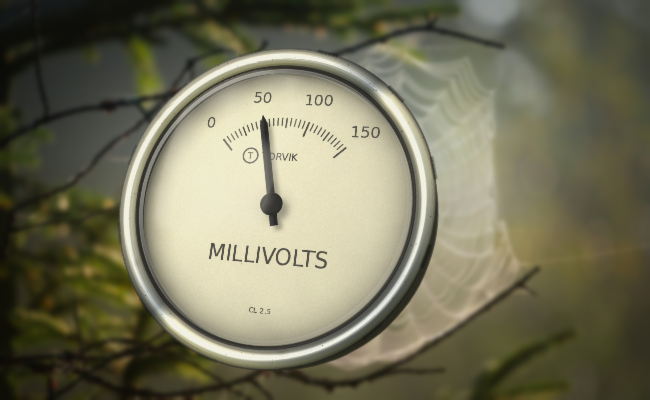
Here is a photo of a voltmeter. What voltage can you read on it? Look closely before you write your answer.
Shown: 50 mV
